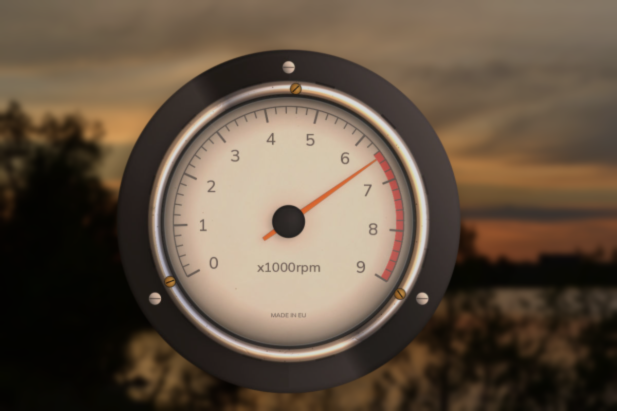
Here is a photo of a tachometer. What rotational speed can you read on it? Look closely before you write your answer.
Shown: 6500 rpm
